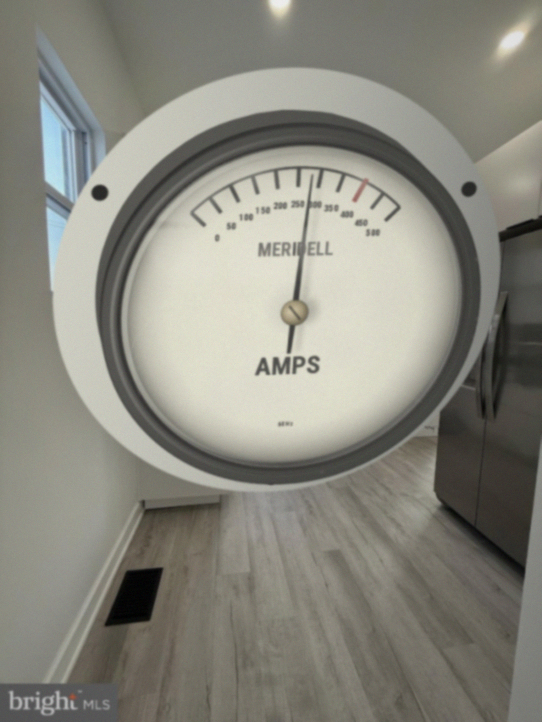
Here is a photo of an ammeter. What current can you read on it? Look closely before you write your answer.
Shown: 275 A
